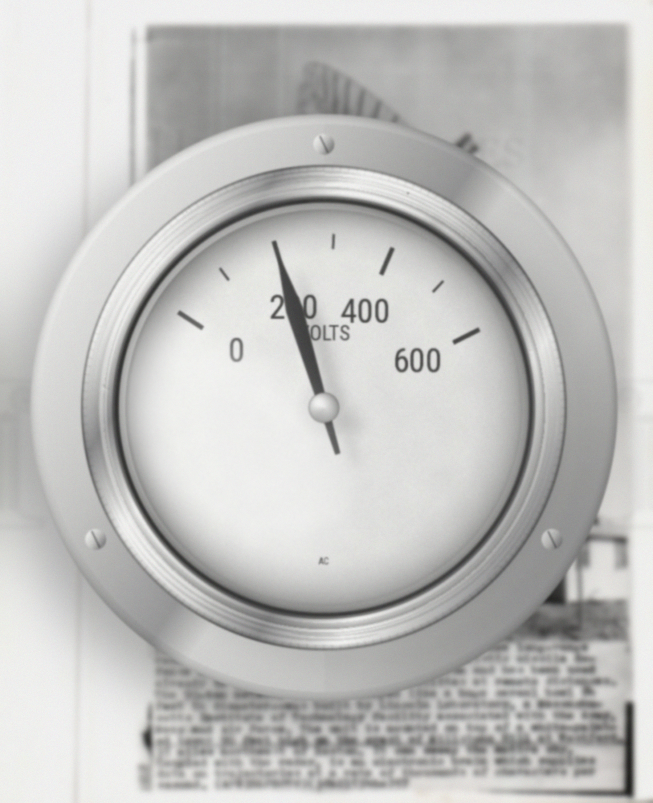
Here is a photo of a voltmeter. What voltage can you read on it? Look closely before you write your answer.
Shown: 200 V
